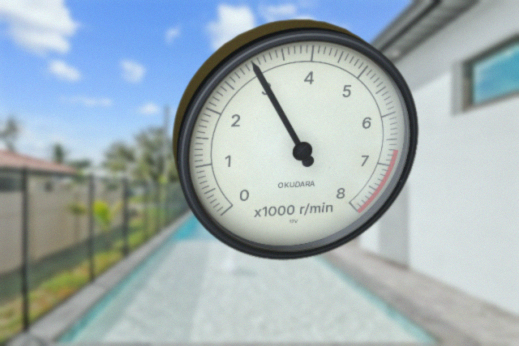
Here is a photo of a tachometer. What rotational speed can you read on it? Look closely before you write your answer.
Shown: 3000 rpm
